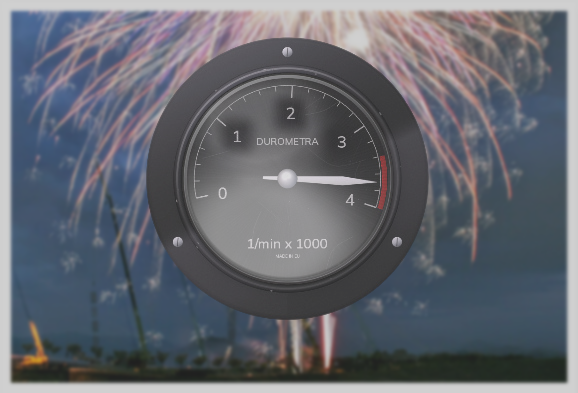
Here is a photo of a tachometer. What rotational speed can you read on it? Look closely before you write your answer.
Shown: 3700 rpm
